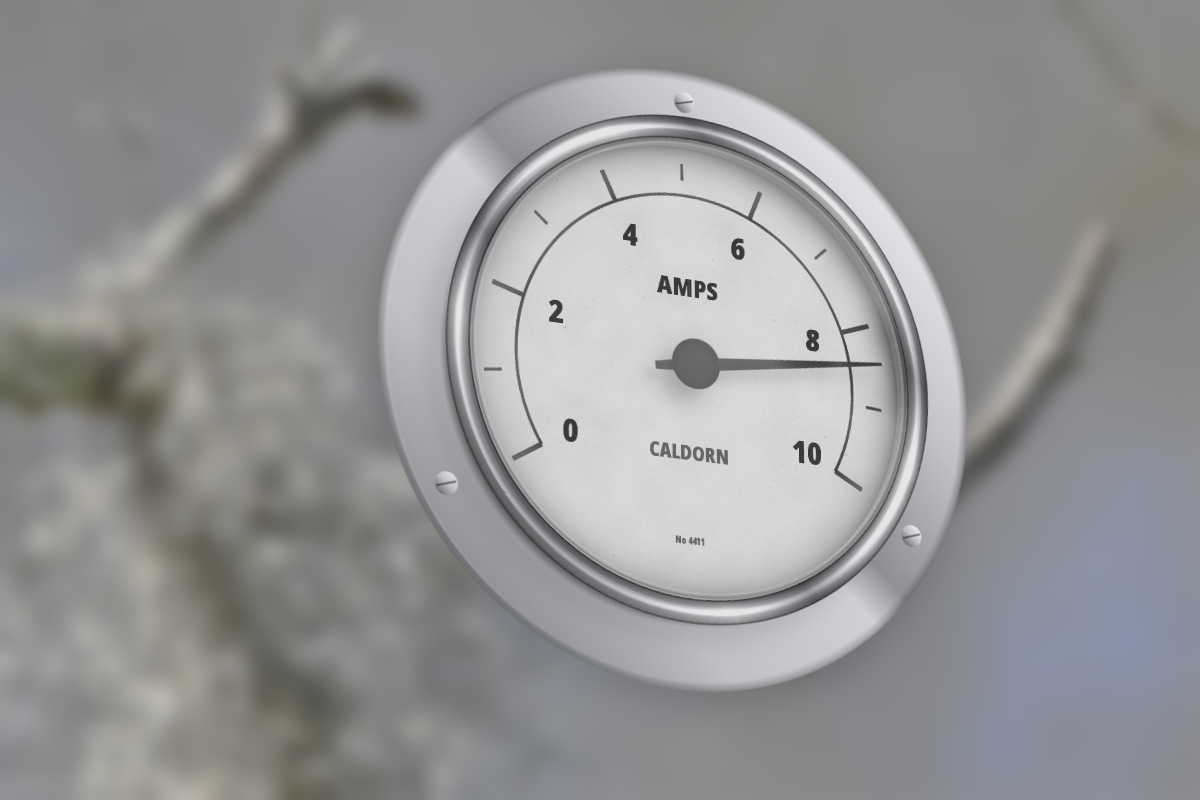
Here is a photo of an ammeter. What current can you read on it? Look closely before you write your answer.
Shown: 8.5 A
